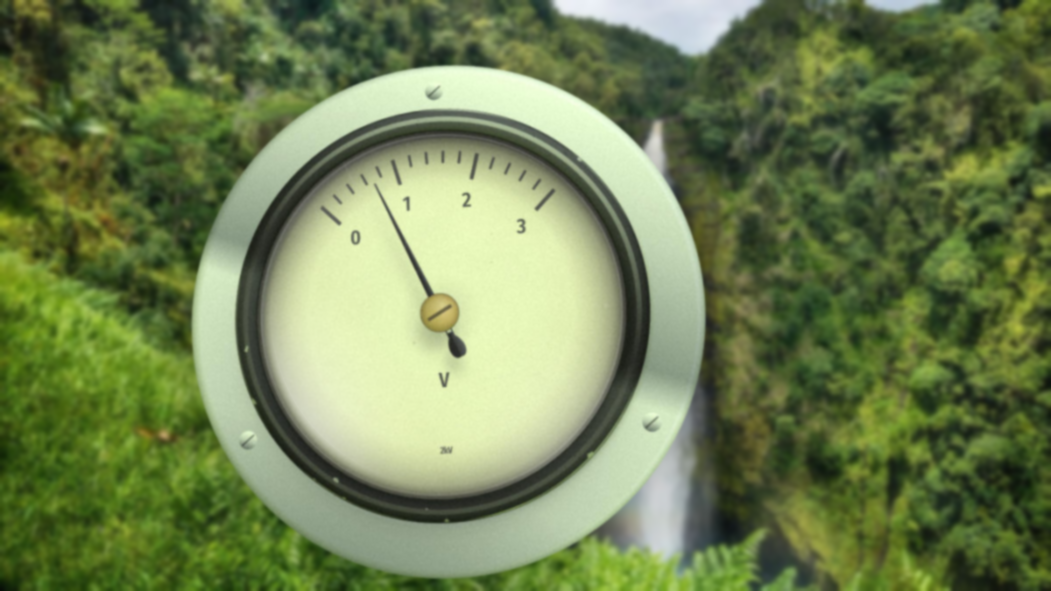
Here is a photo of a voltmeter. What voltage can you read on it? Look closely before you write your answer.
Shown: 0.7 V
